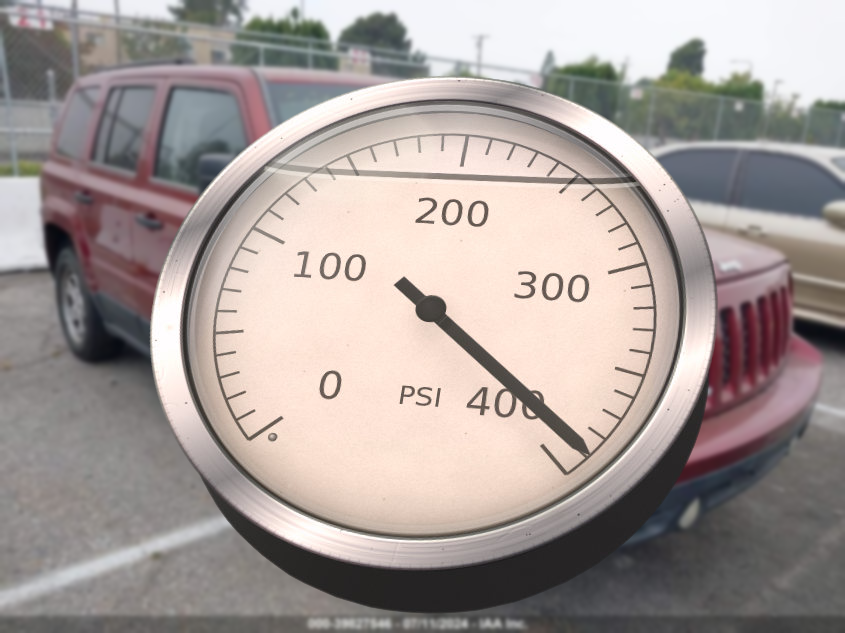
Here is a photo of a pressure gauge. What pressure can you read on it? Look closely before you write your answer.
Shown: 390 psi
